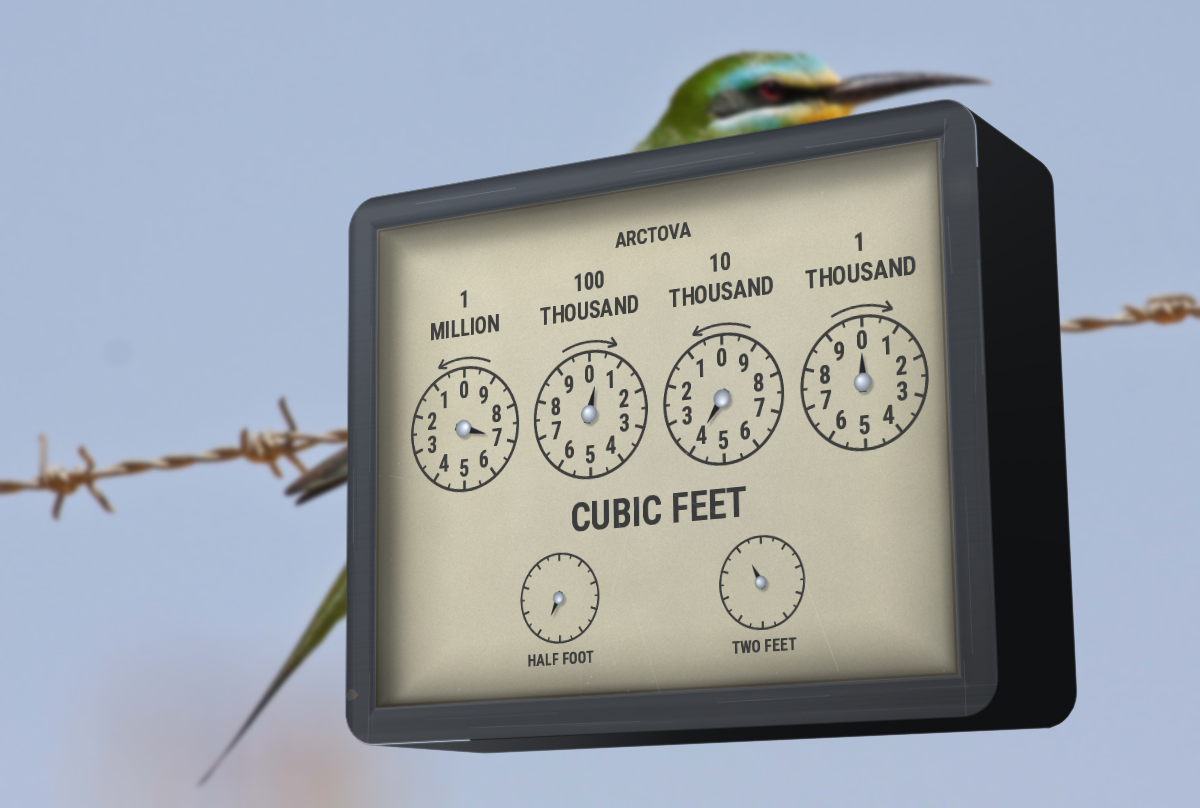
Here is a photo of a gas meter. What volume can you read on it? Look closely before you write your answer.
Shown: 704000 ft³
